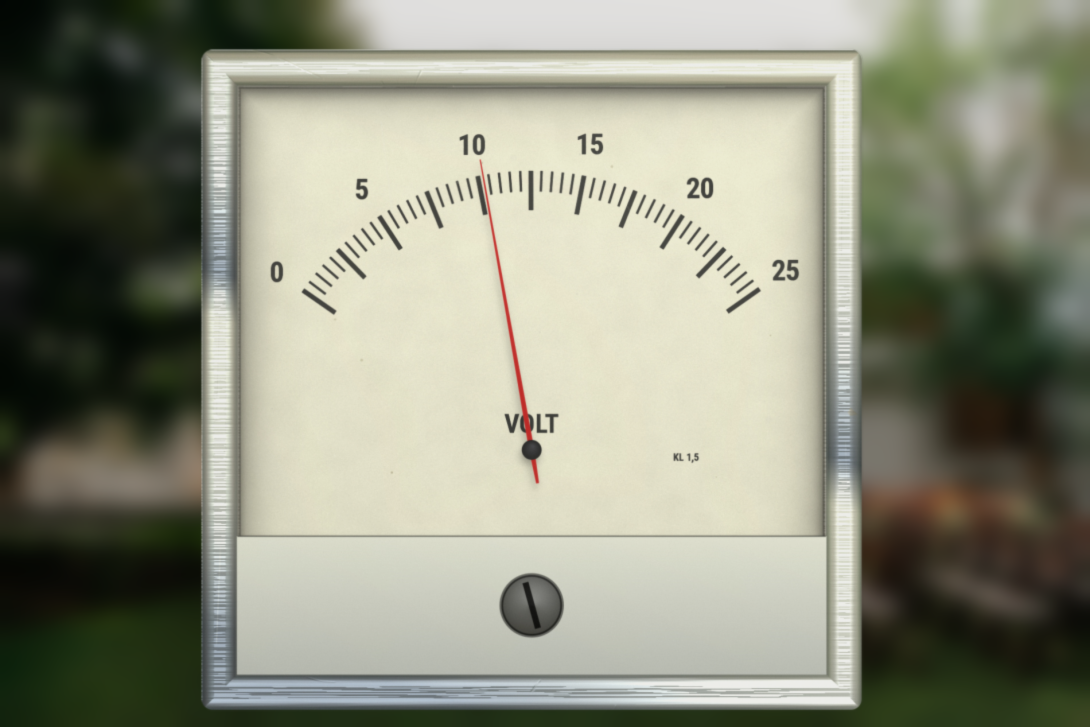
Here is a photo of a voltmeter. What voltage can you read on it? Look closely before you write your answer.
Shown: 10.25 V
